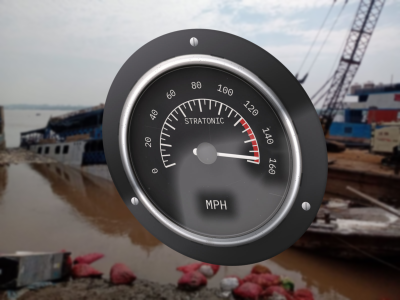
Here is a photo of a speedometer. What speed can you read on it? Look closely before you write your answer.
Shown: 155 mph
